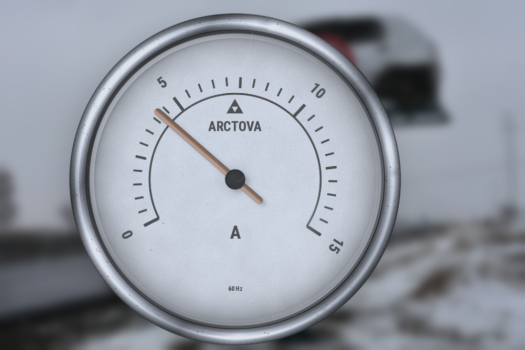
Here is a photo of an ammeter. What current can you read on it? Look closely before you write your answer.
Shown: 4.25 A
